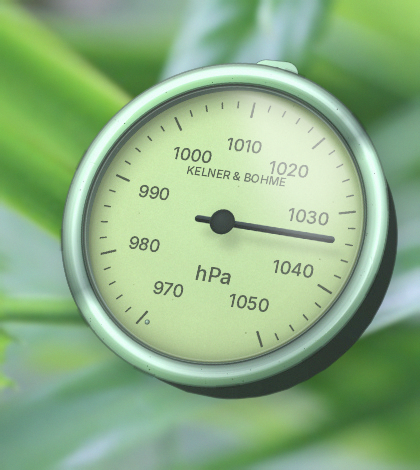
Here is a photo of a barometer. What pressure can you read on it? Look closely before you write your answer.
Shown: 1034 hPa
